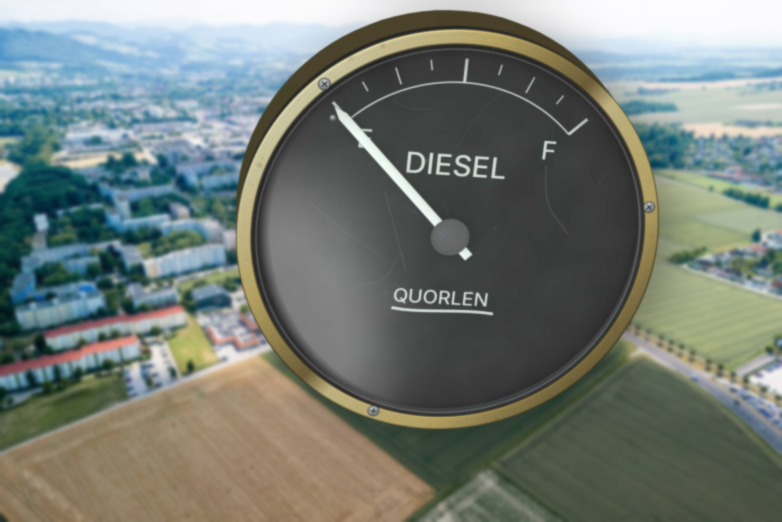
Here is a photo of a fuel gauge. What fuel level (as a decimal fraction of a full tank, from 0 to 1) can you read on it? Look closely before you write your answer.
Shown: 0
